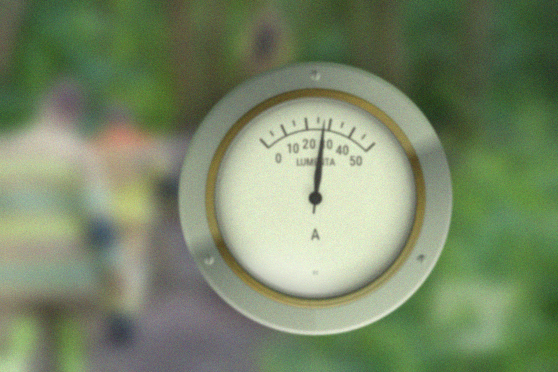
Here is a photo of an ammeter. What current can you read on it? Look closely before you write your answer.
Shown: 27.5 A
